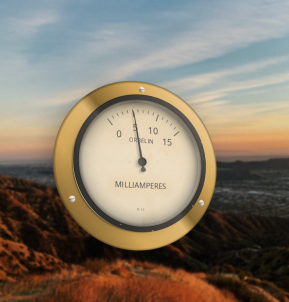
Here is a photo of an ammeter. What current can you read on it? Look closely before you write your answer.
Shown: 5 mA
